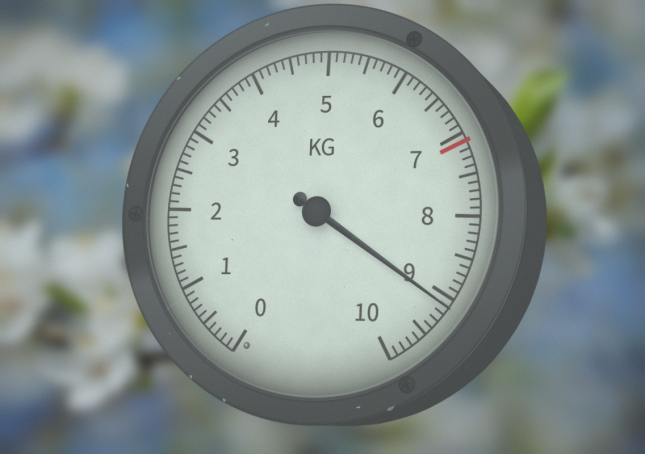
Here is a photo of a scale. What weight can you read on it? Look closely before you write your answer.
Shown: 9.1 kg
